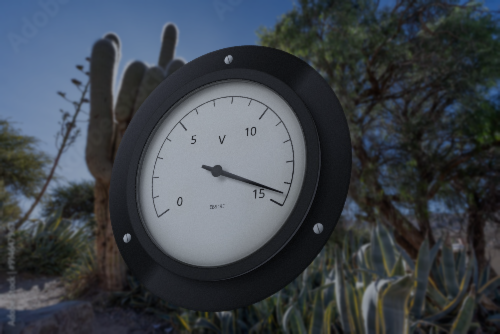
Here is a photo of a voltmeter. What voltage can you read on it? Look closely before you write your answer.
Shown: 14.5 V
